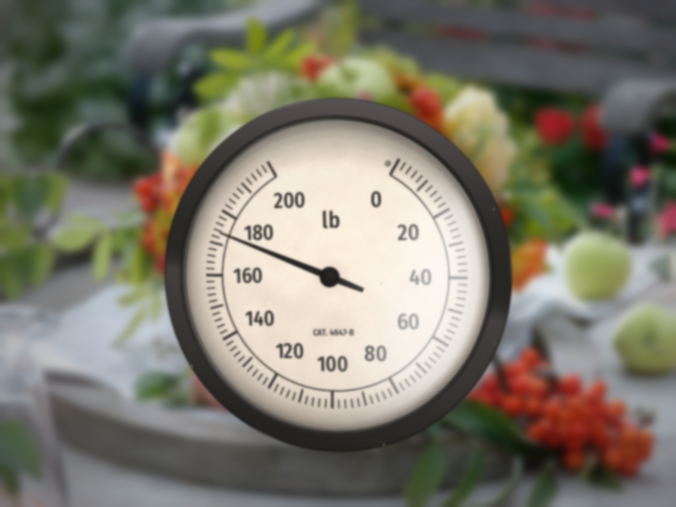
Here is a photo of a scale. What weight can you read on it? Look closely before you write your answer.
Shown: 174 lb
